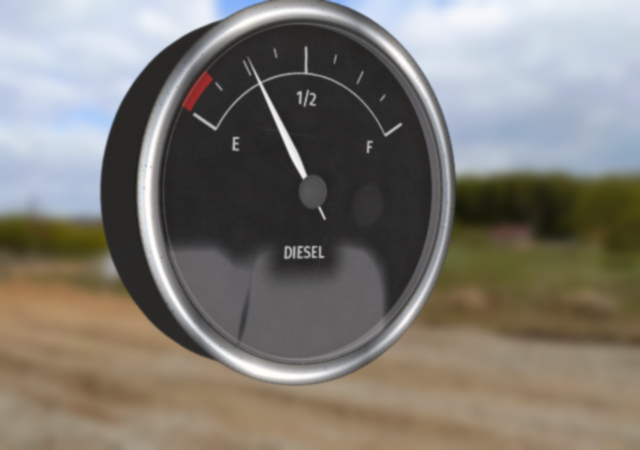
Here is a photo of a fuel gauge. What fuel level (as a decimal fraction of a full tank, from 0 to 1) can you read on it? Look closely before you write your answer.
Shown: 0.25
